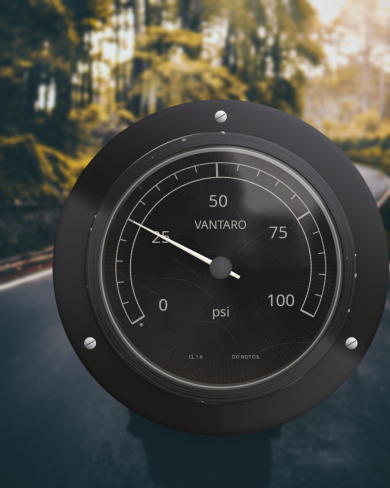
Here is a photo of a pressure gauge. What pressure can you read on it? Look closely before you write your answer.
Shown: 25 psi
